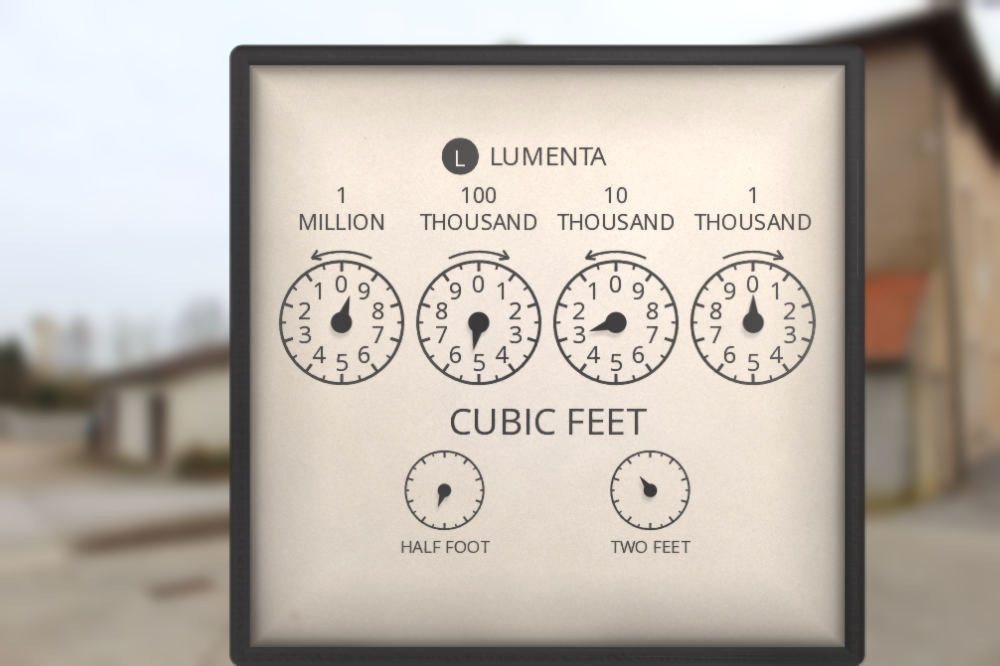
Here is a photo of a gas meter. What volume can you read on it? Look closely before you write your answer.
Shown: 953000 ft³
